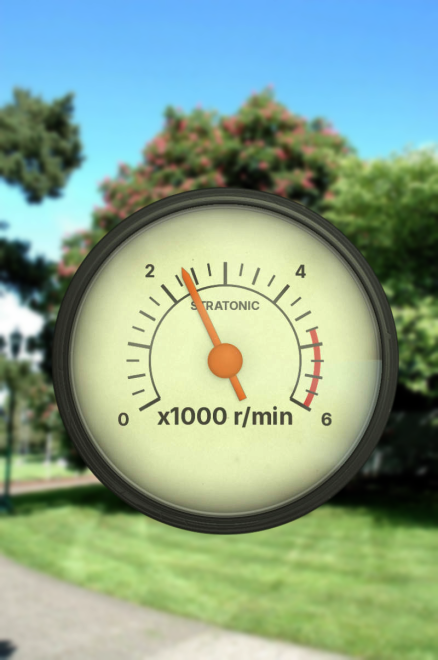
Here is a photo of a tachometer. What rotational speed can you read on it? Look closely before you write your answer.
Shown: 2375 rpm
